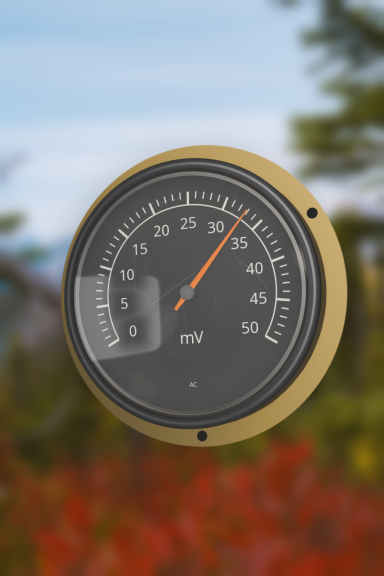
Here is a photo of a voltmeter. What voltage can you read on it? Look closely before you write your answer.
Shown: 33 mV
